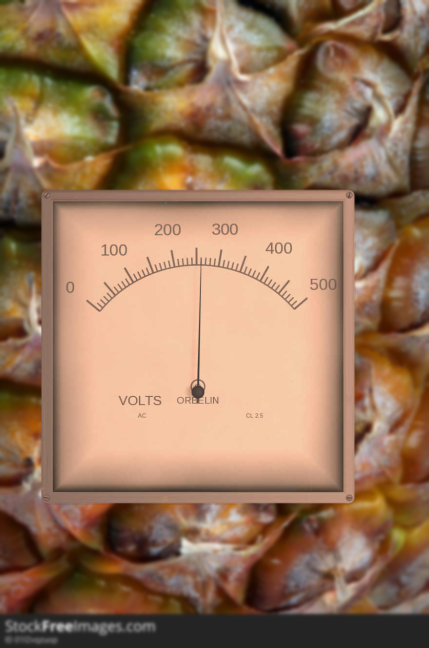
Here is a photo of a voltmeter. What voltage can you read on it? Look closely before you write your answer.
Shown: 260 V
